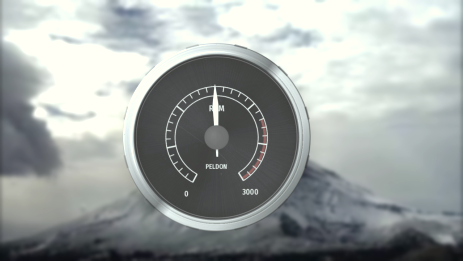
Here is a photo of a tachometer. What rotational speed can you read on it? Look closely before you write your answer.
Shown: 1500 rpm
